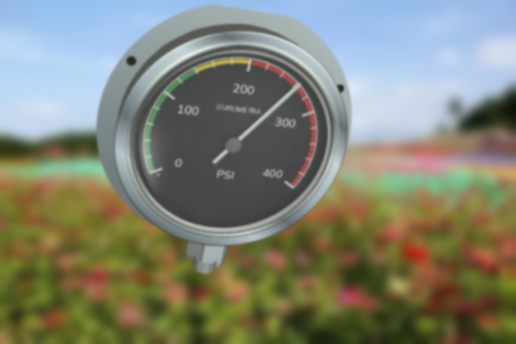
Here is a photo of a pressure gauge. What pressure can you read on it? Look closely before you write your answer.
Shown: 260 psi
